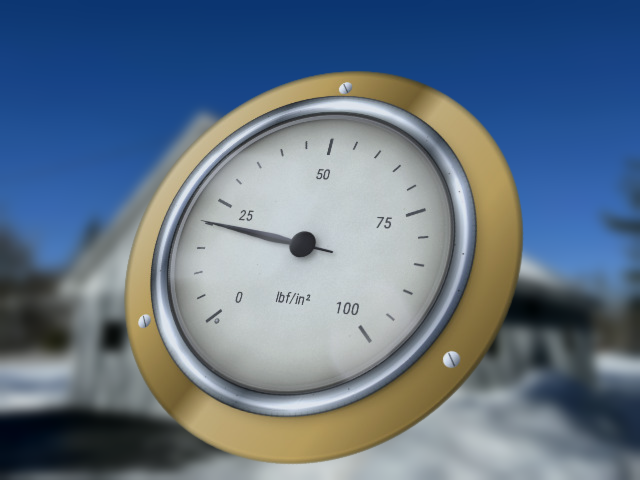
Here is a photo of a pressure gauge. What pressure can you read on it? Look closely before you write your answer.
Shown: 20 psi
